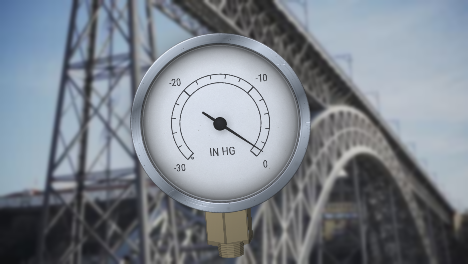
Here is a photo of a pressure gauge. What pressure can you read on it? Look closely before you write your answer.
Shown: -1 inHg
